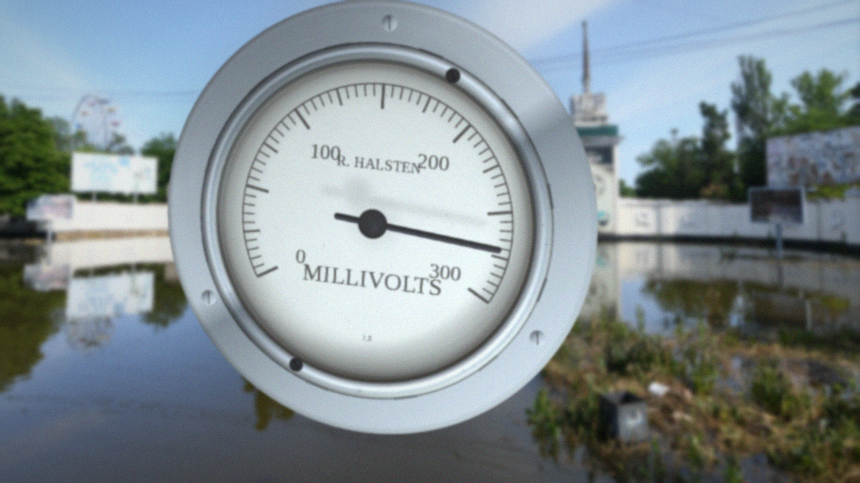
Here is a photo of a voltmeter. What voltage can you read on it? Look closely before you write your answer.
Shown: 270 mV
